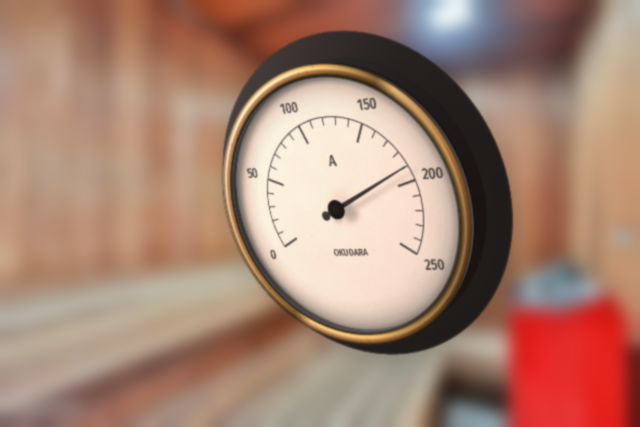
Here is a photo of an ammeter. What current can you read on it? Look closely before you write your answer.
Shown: 190 A
